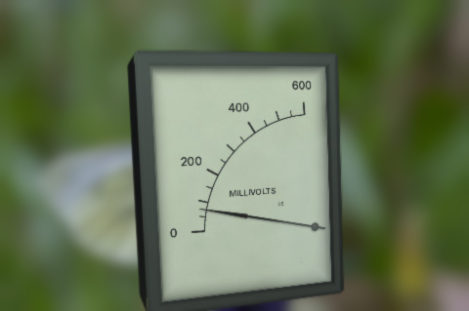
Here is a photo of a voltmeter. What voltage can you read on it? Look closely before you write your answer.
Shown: 75 mV
